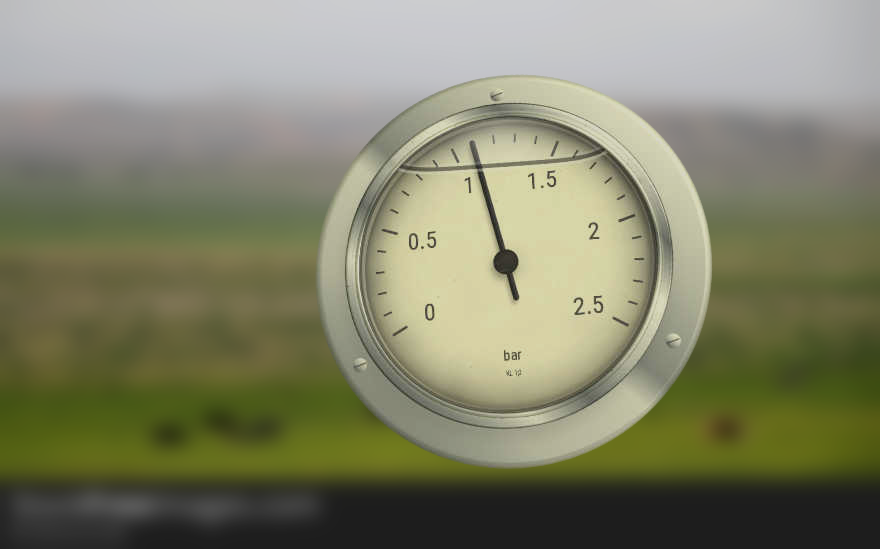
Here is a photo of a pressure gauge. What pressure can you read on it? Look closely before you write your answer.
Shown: 1.1 bar
